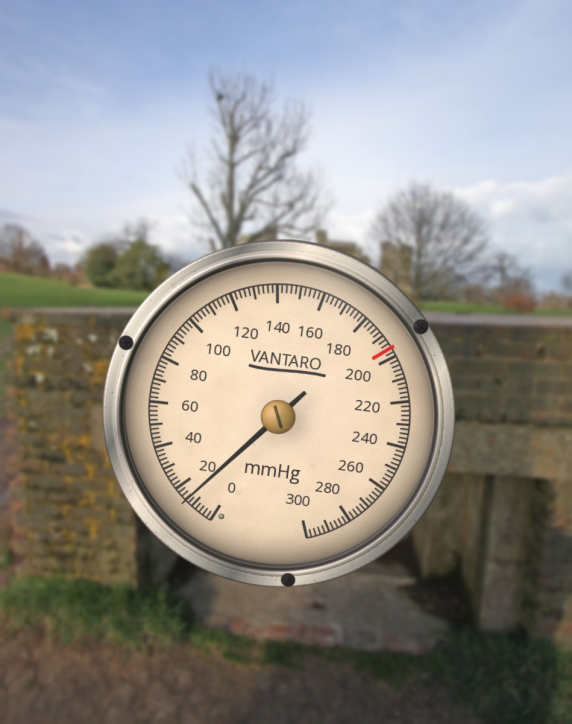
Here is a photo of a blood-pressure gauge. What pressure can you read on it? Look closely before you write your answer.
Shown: 14 mmHg
